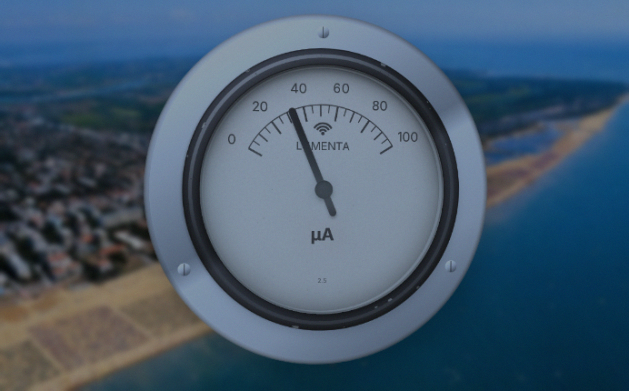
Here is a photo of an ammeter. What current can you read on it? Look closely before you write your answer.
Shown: 32.5 µA
